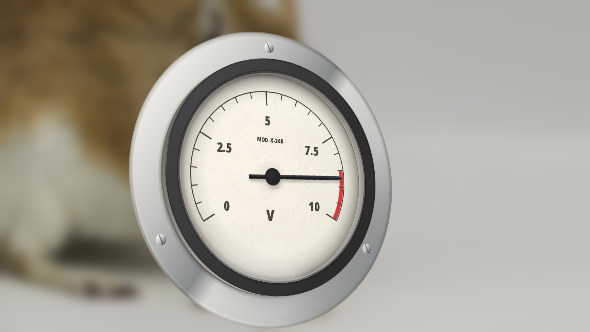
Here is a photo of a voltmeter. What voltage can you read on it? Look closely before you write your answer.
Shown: 8.75 V
